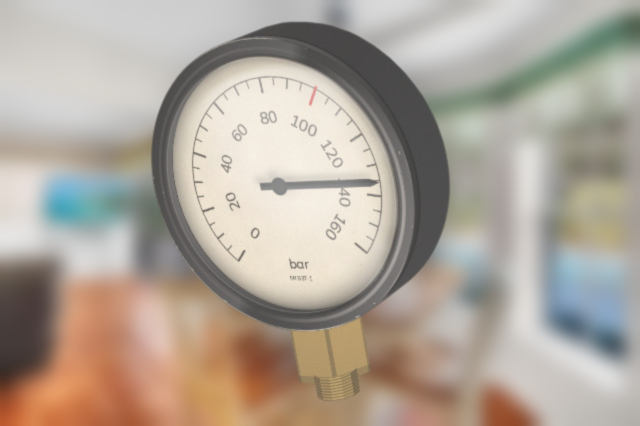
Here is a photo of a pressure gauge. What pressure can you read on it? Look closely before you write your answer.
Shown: 135 bar
